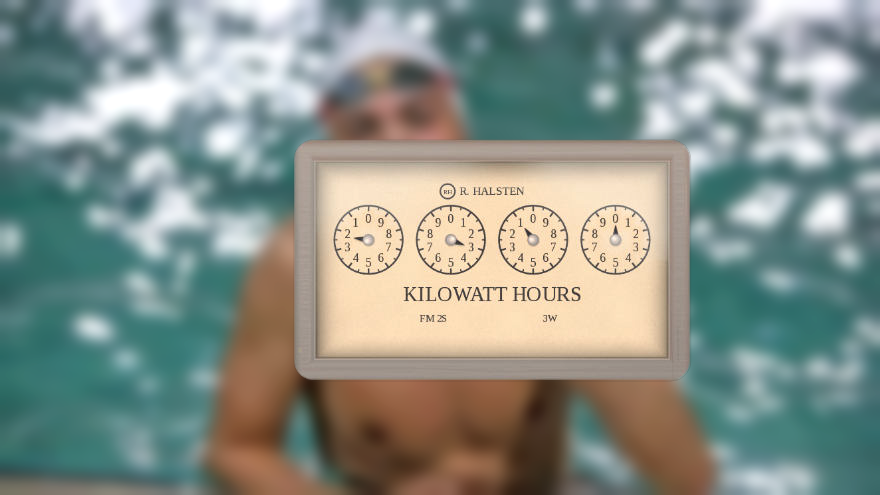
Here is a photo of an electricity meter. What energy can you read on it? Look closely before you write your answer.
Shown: 2310 kWh
